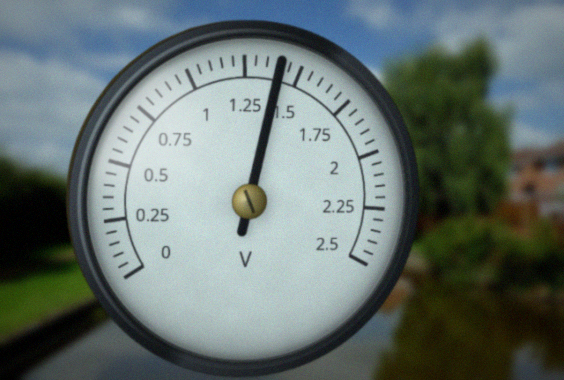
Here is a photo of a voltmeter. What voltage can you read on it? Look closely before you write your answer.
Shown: 1.4 V
